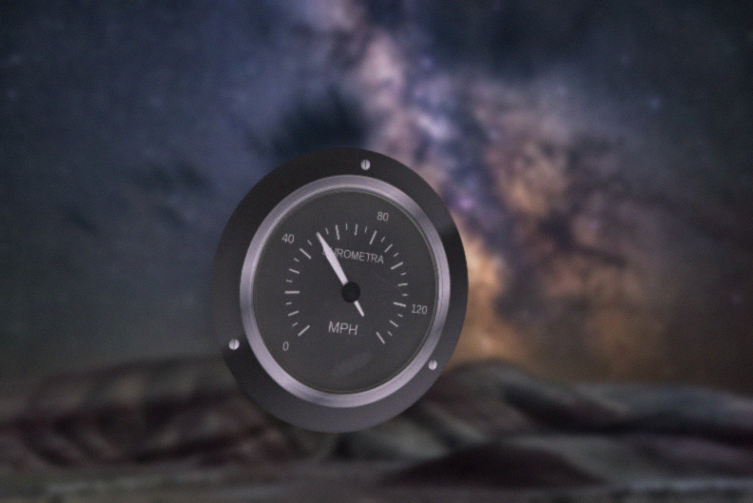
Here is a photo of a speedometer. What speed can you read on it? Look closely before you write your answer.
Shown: 50 mph
